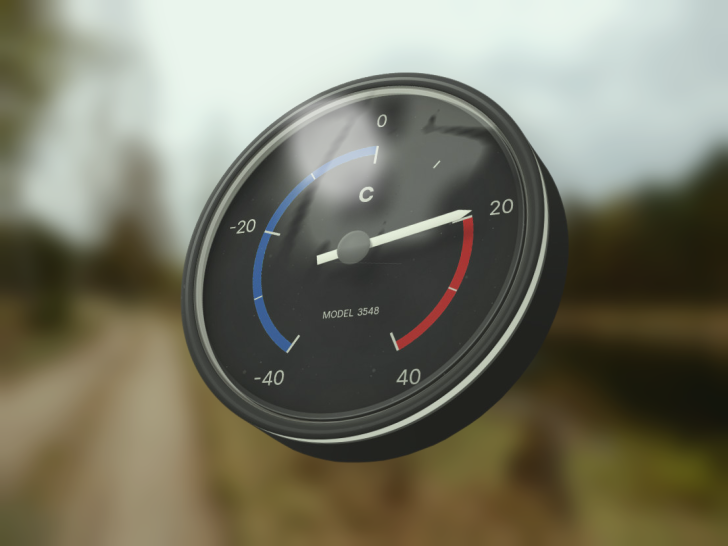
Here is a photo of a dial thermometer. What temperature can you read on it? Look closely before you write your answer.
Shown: 20 °C
